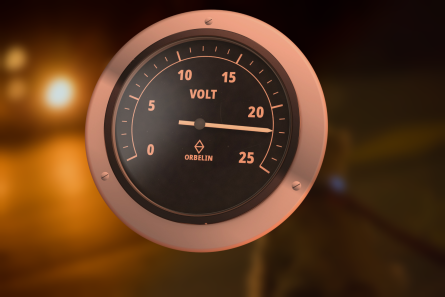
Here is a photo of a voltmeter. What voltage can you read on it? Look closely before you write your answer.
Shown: 22 V
